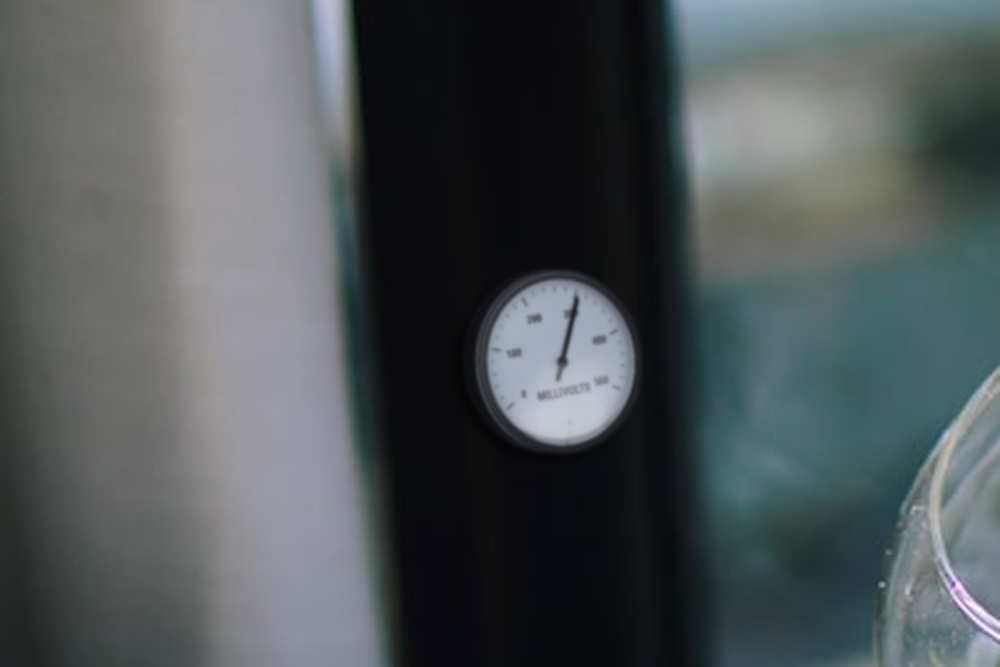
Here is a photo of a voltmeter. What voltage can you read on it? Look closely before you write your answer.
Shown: 300 mV
